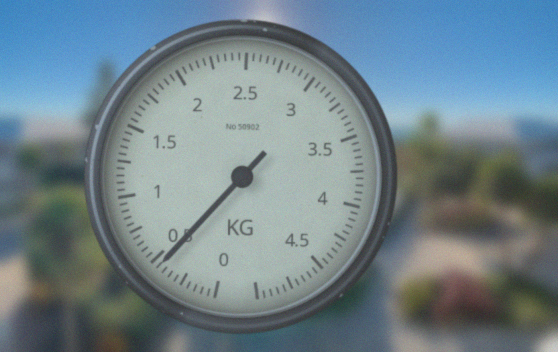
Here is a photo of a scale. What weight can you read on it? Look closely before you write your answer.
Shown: 0.45 kg
